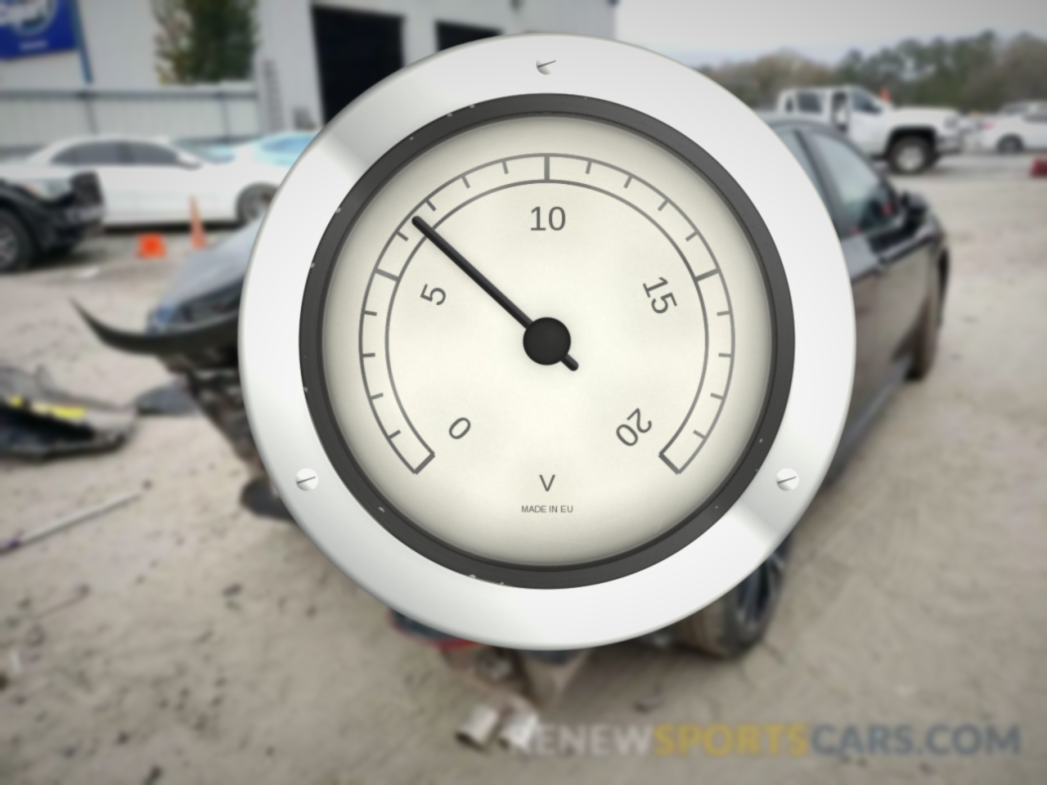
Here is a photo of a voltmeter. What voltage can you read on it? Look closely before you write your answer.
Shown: 6.5 V
